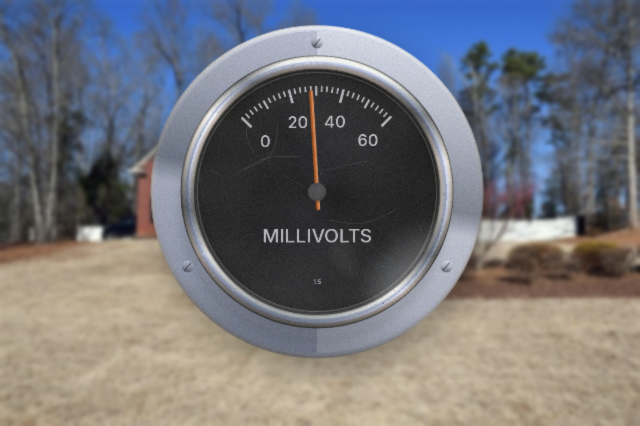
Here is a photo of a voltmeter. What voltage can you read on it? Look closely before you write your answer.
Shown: 28 mV
